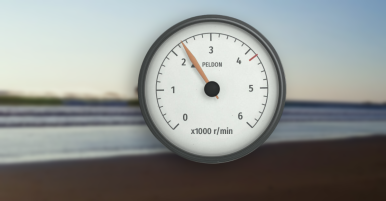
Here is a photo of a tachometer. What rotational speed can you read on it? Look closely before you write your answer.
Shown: 2300 rpm
